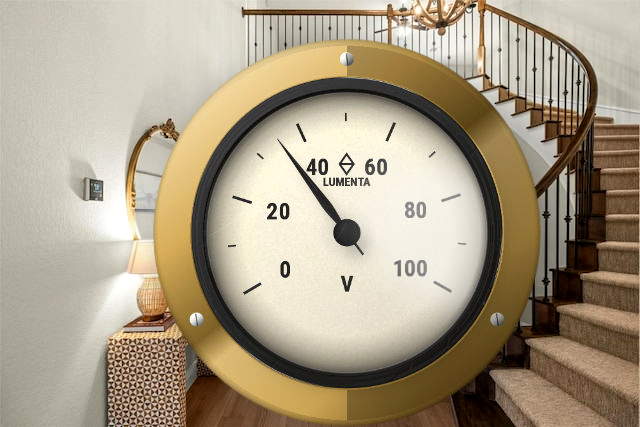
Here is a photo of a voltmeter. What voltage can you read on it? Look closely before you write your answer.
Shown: 35 V
